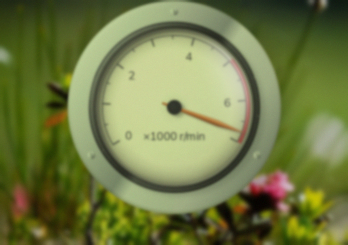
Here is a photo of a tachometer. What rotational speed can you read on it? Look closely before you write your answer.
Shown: 6750 rpm
